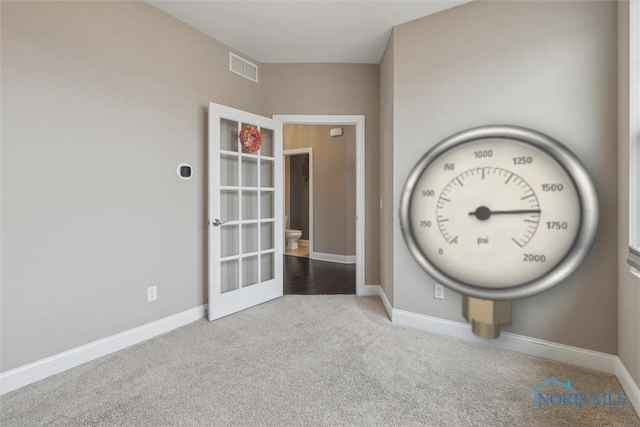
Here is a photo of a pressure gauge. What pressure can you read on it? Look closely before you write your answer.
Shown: 1650 psi
